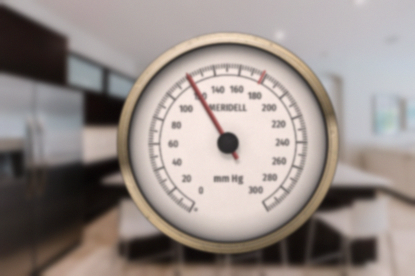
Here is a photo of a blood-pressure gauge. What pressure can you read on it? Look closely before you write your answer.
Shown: 120 mmHg
